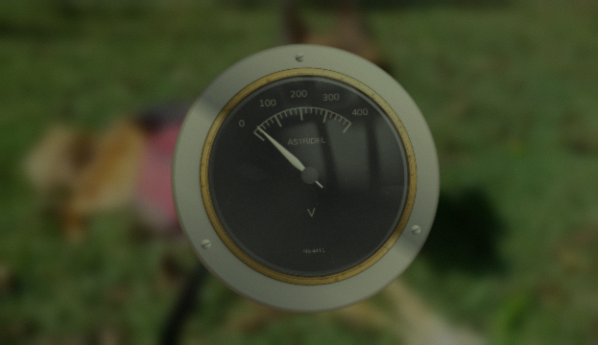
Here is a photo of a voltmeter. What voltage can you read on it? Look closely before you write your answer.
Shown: 20 V
